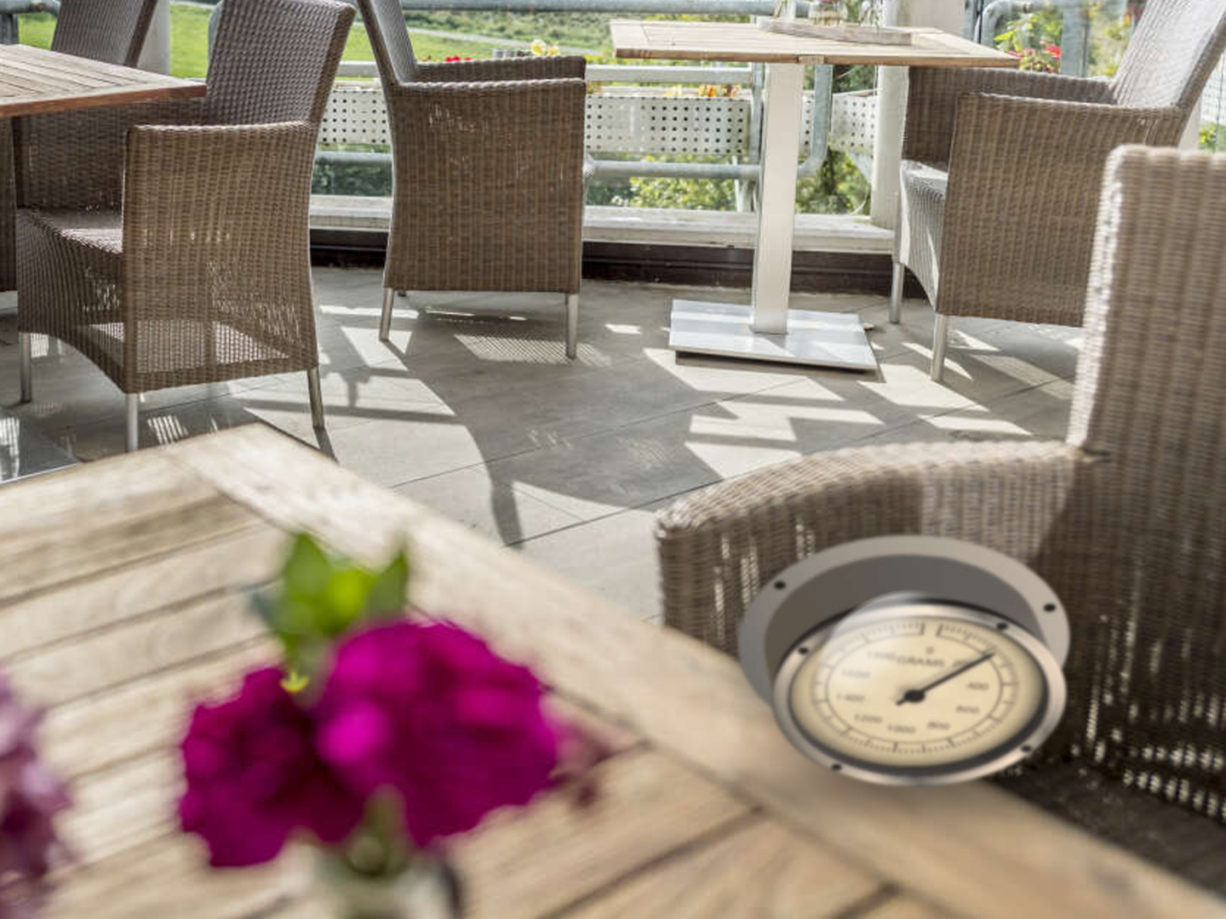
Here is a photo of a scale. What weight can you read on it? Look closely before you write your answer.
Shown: 200 g
